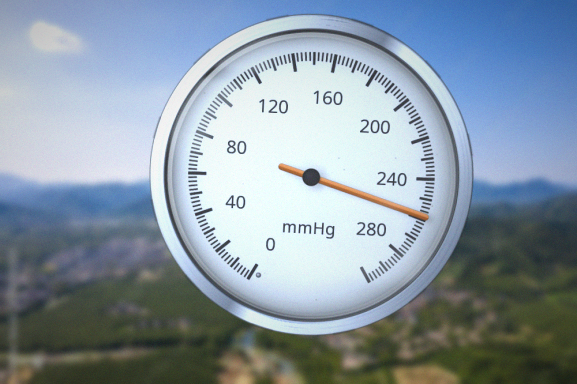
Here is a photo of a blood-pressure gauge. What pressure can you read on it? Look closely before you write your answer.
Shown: 258 mmHg
